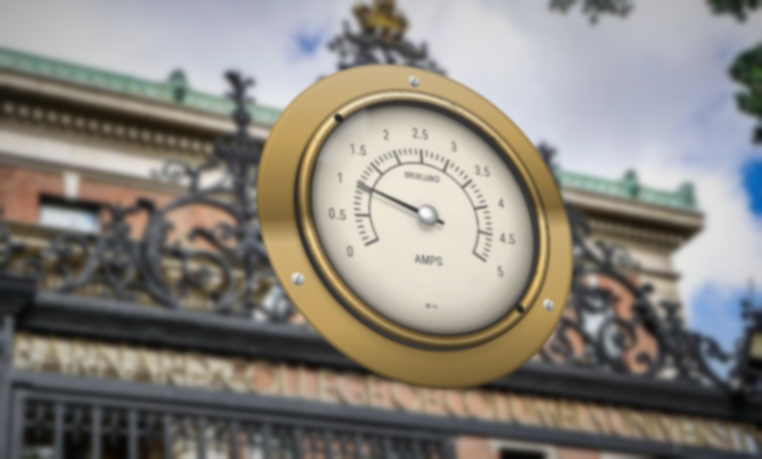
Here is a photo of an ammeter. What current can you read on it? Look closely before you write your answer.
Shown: 1 A
